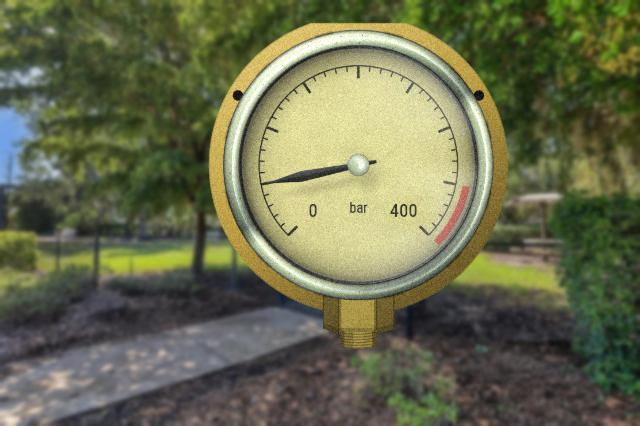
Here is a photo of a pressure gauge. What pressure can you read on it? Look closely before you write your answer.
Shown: 50 bar
